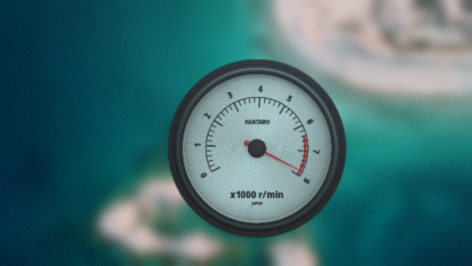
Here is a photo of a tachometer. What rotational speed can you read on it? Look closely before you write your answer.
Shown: 7800 rpm
